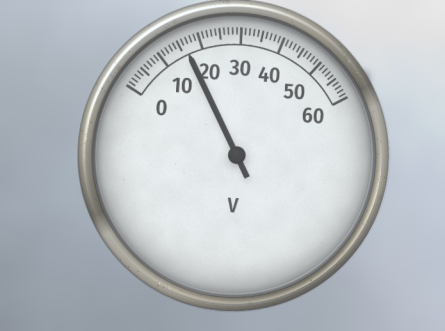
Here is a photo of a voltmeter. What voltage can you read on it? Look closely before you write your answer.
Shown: 16 V
